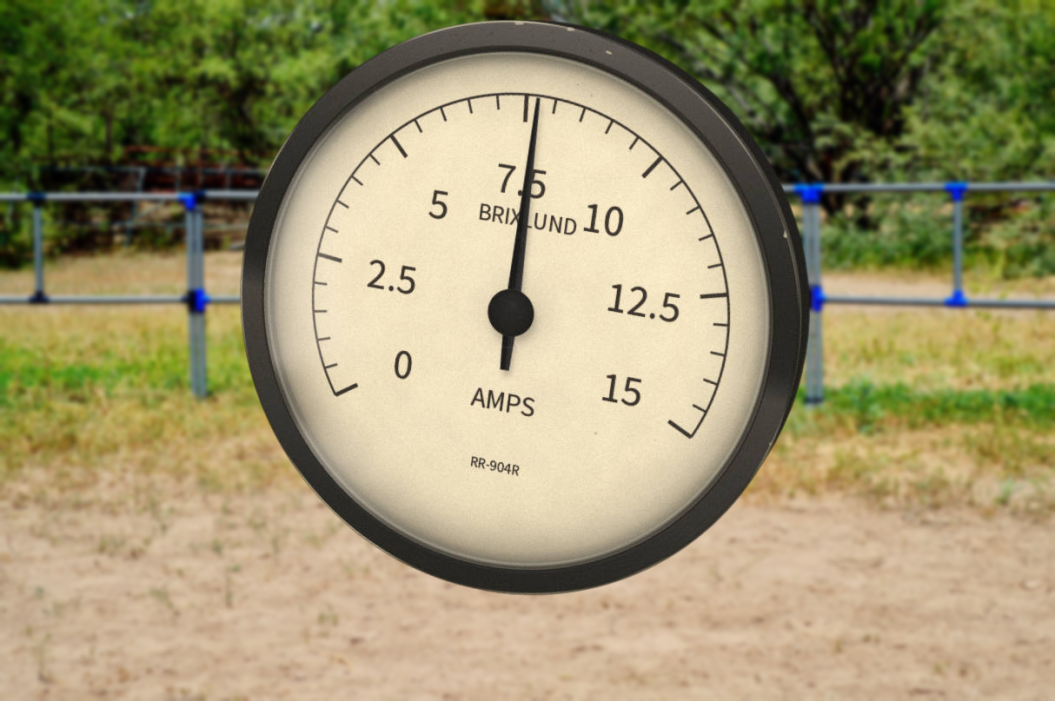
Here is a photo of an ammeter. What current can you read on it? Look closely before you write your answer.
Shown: 7.75 A
